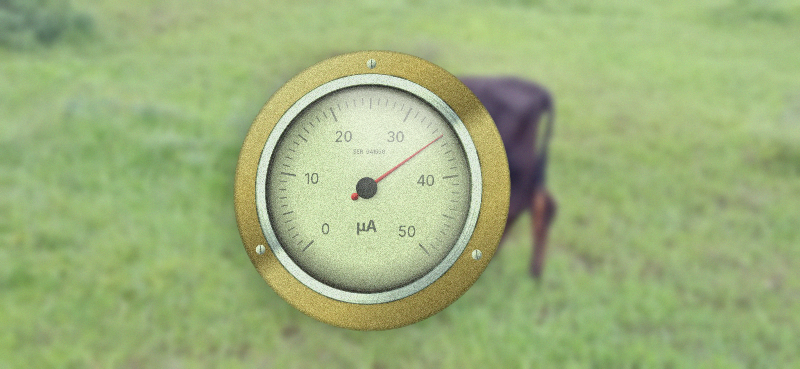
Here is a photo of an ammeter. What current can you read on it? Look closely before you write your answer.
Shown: 35 µA
